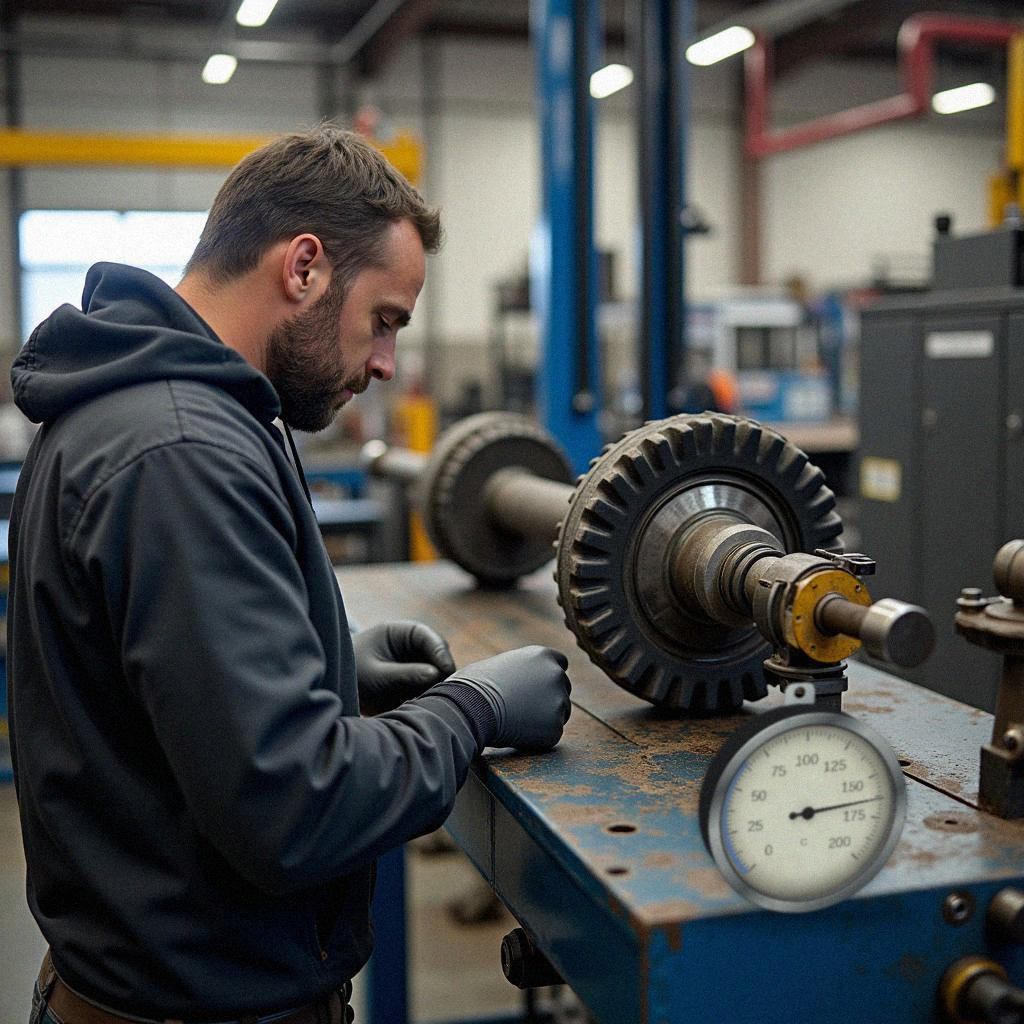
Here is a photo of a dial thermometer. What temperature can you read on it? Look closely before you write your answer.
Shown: 162.5 °C
